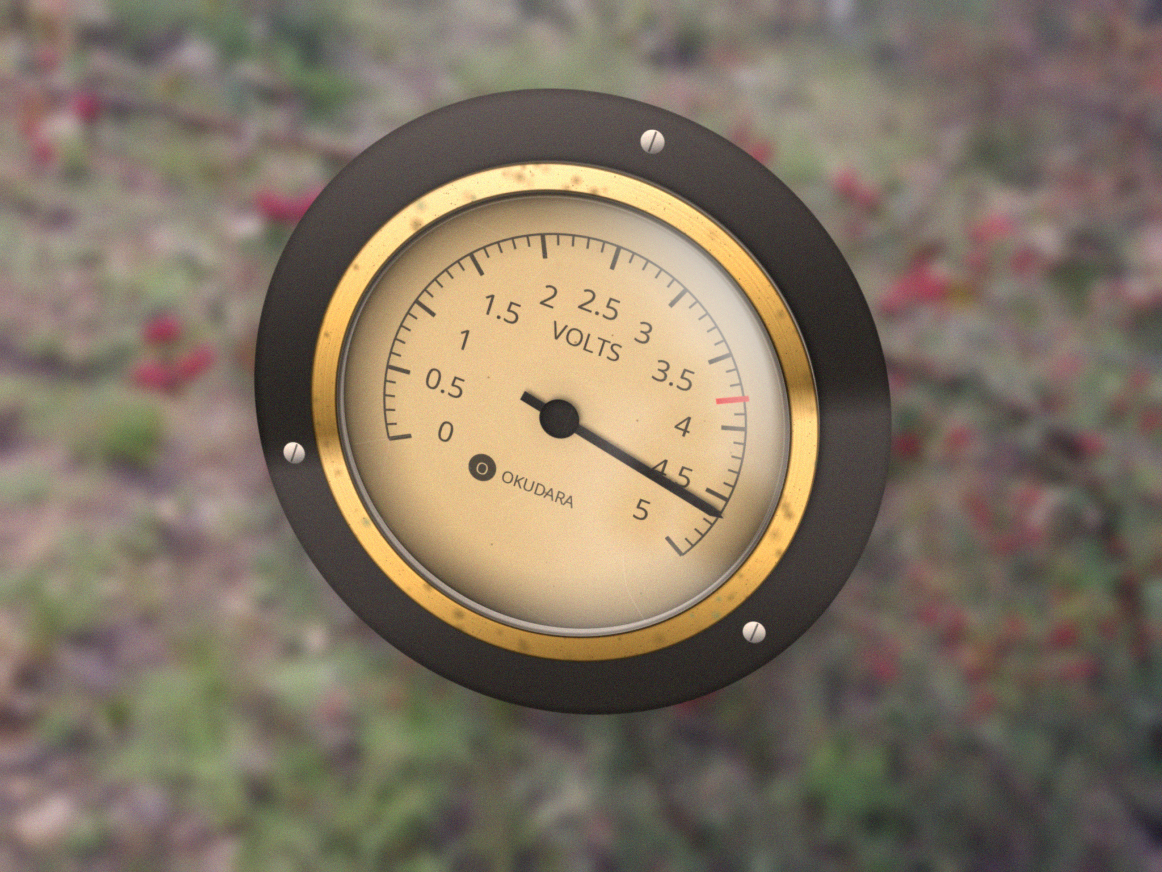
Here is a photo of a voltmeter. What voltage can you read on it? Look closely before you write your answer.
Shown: 4.6 V
